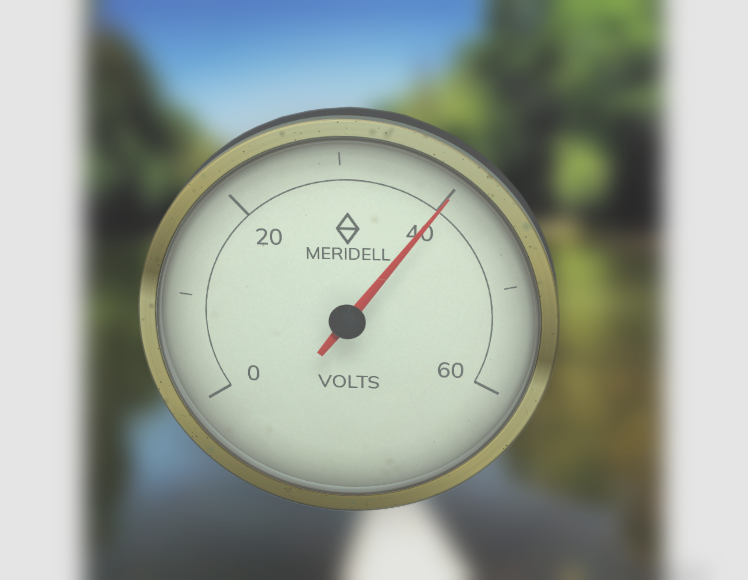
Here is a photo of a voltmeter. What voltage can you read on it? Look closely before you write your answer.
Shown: 40 V
